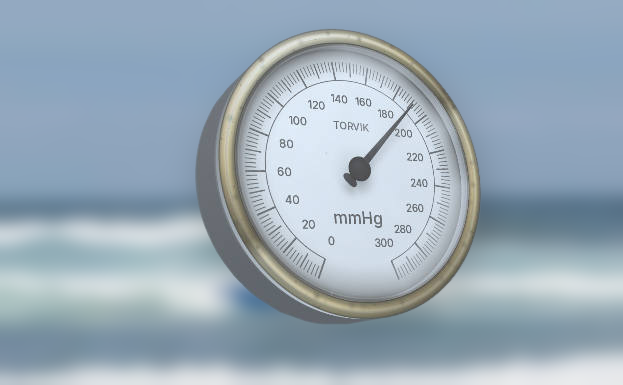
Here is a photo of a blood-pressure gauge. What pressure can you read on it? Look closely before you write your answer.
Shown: 190 mmHg
